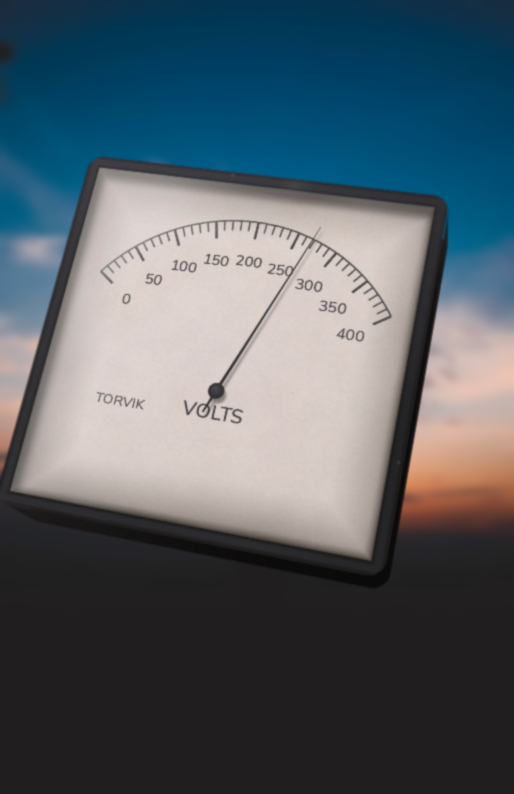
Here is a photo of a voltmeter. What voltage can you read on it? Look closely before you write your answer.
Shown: 270 V
